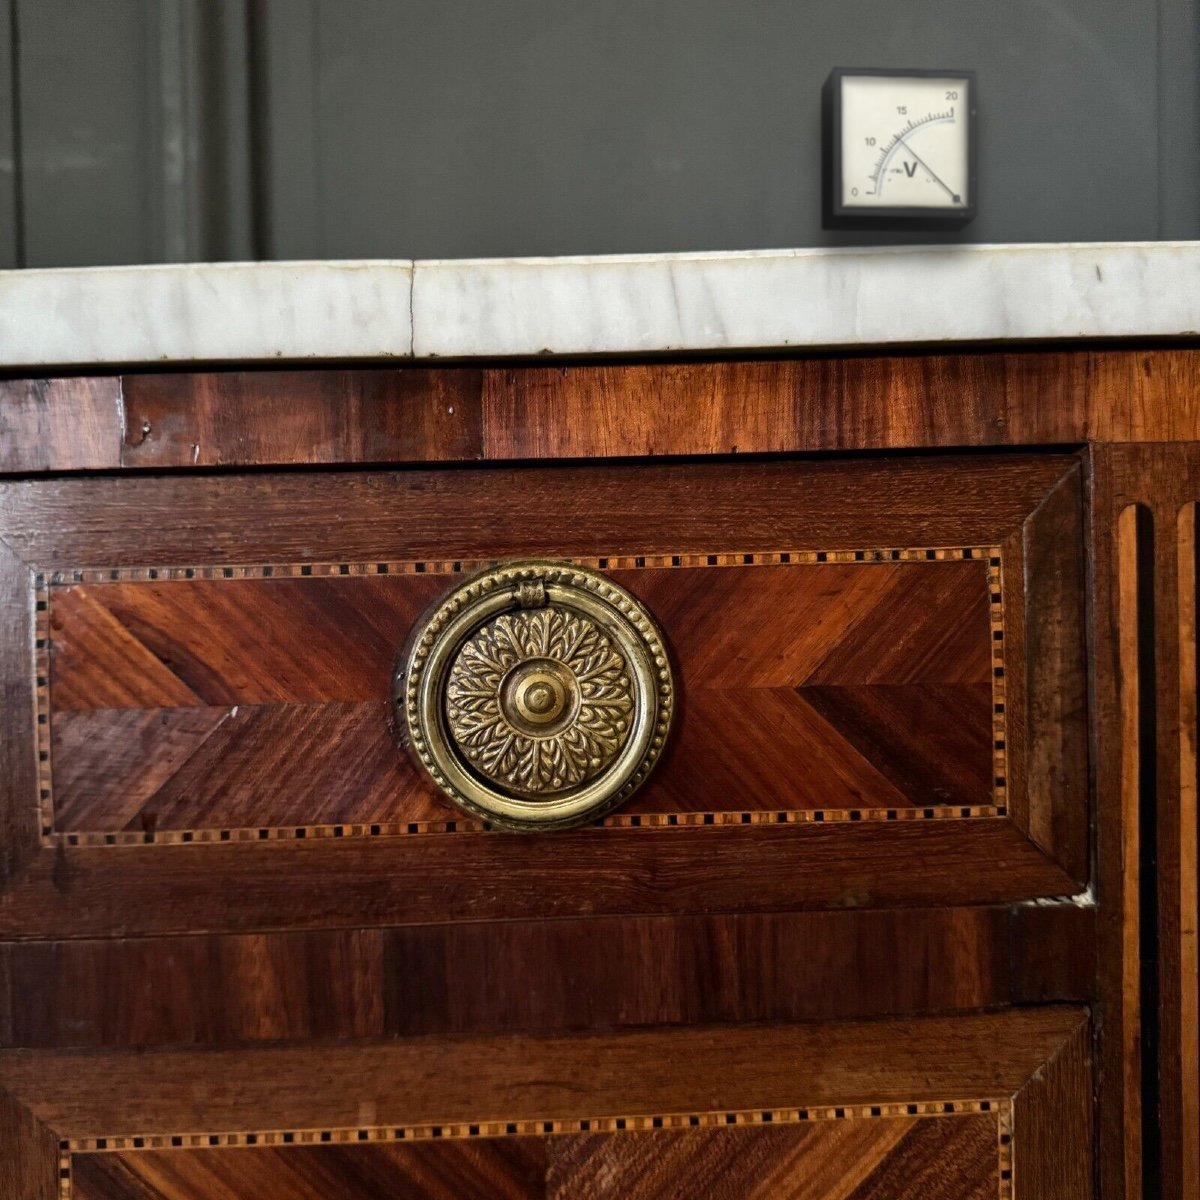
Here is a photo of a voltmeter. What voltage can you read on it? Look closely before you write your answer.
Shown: 12.5 V
